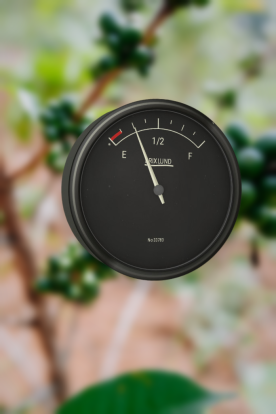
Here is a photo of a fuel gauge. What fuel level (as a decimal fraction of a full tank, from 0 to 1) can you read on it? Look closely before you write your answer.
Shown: 0.25
